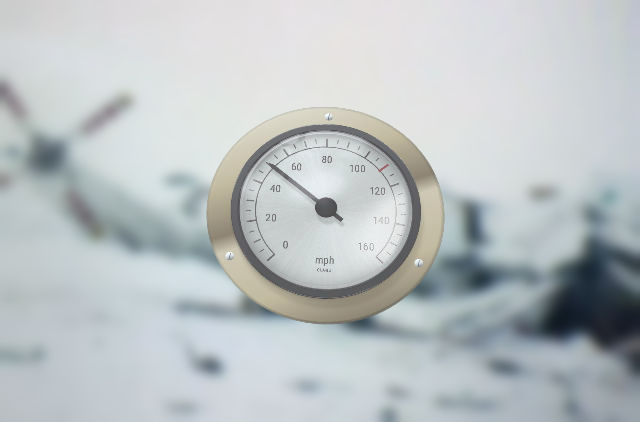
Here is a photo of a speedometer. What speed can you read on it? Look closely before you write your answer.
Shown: 50 mph
